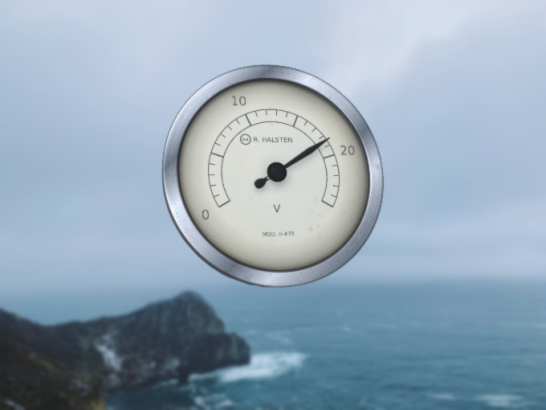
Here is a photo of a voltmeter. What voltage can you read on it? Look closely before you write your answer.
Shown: 18.5 V
